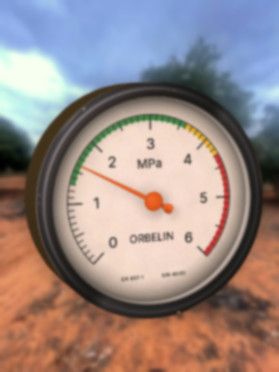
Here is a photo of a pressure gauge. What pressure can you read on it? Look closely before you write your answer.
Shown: 1.6 MPa
